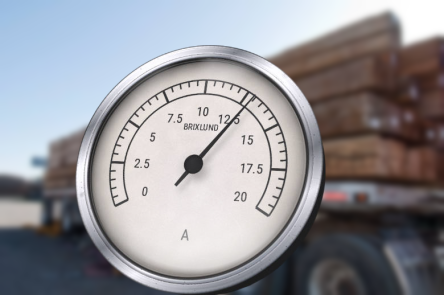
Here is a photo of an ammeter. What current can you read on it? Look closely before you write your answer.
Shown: 13 A
